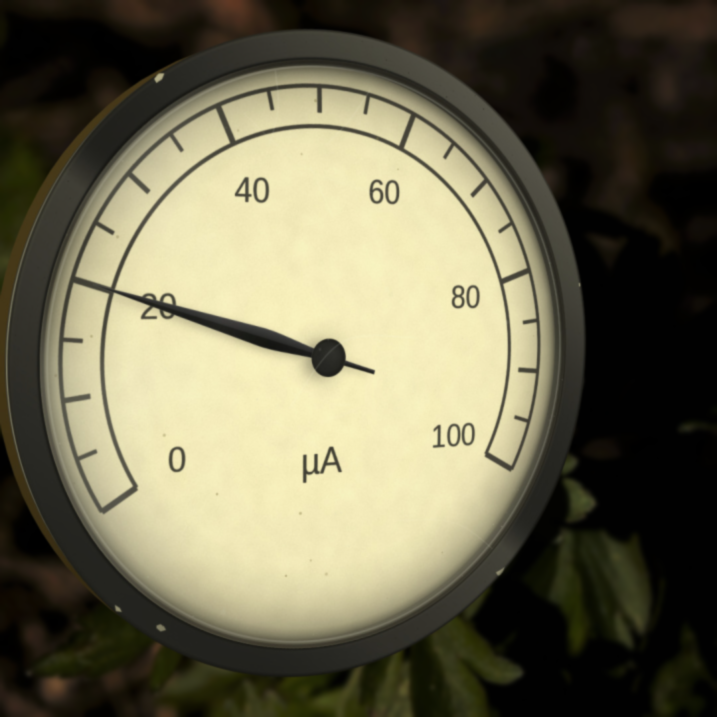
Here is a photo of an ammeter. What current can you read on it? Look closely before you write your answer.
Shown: 20 µA
